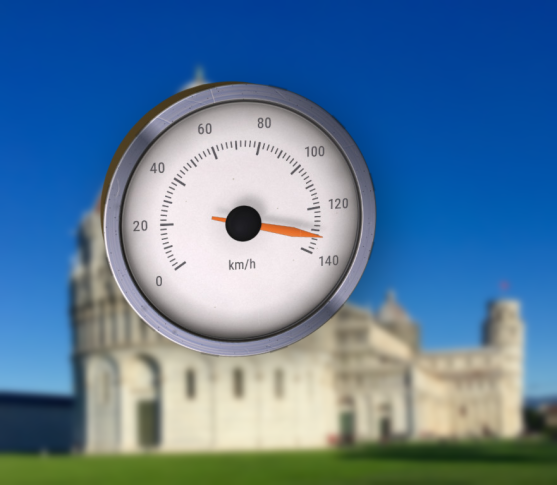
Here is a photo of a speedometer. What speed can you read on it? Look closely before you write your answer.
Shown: 132 km/h
